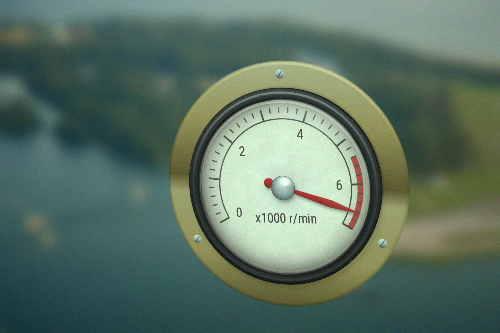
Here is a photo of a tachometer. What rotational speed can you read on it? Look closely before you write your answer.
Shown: 6600 rpm
